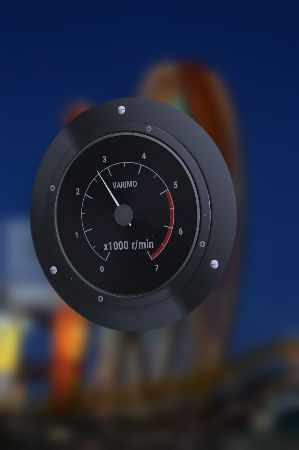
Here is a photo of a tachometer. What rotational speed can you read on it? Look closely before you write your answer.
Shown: 2750 rpm
